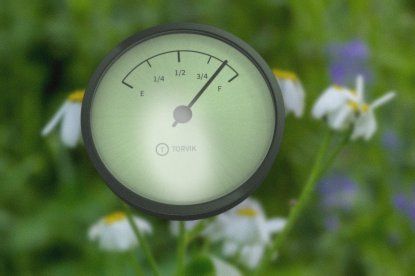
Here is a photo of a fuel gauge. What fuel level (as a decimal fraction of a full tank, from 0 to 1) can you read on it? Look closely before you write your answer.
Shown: 0.875
